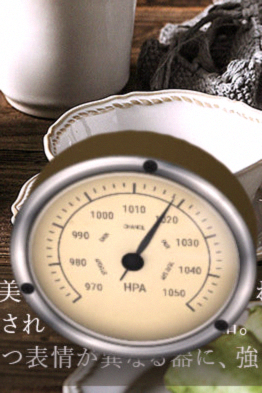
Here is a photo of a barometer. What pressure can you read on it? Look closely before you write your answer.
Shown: 1018 hPa
